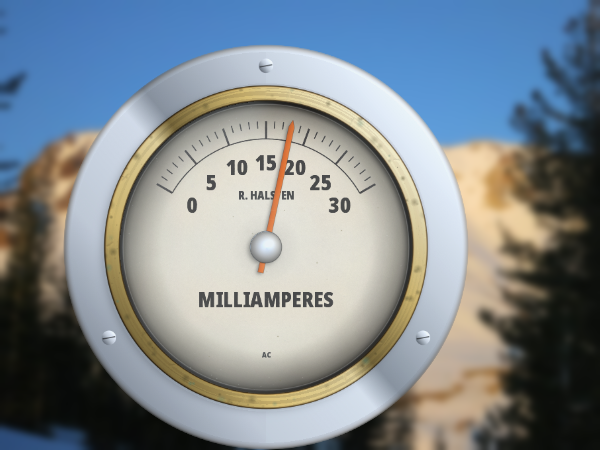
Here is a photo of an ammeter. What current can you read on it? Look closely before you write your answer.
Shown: 18 mA
